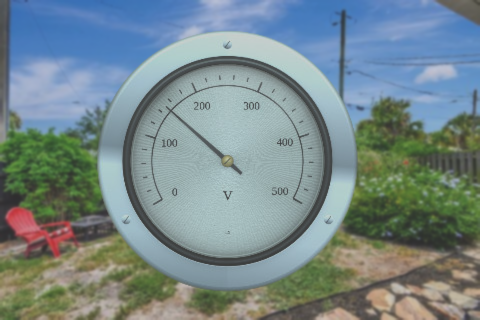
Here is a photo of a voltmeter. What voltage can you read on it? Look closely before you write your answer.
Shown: 150 V
